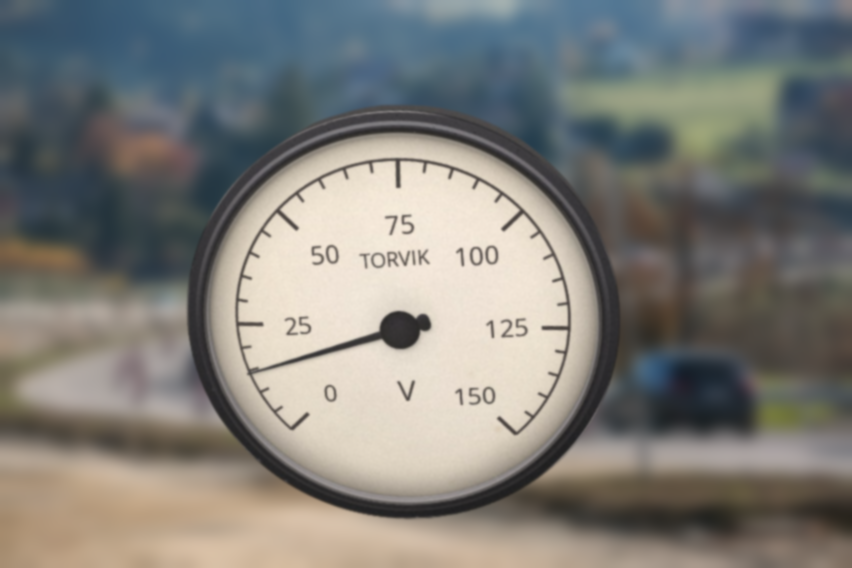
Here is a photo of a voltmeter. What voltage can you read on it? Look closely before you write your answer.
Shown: 15 V
